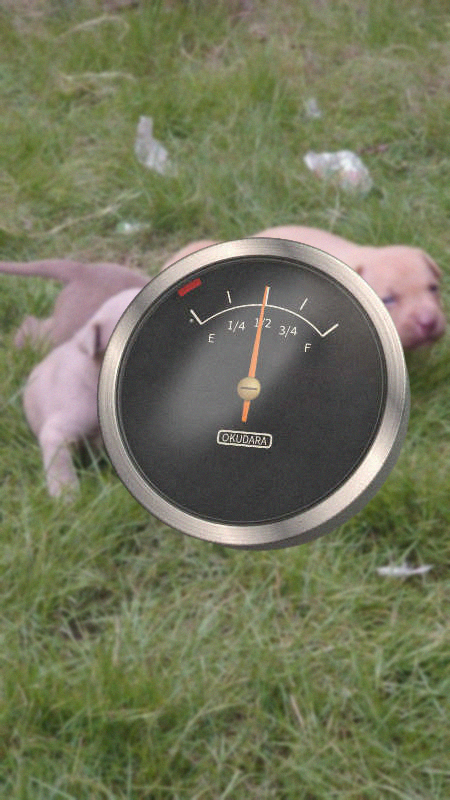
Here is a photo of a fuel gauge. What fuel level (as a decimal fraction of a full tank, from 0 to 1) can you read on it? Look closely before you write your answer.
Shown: 0.5
